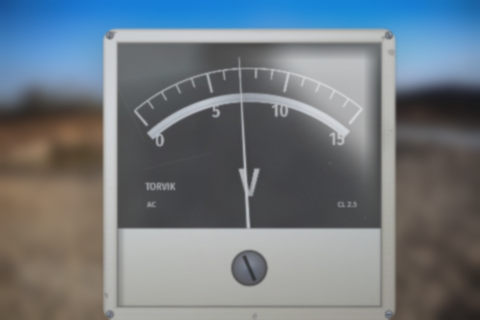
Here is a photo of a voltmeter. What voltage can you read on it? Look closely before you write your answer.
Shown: 7 V
